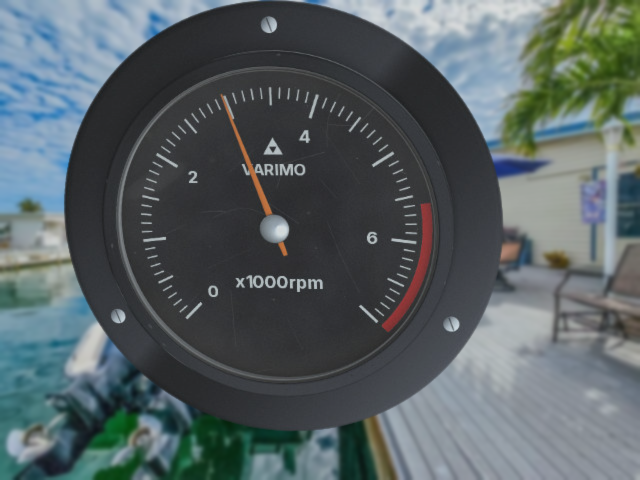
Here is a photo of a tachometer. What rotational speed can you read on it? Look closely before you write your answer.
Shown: 3000 rpm
